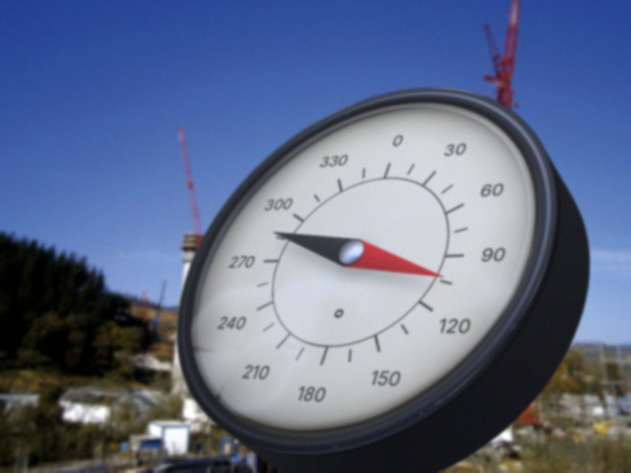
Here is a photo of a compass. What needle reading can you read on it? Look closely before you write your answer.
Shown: 105 °
